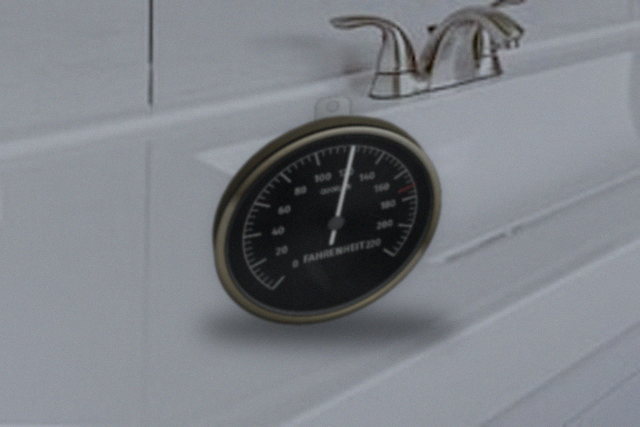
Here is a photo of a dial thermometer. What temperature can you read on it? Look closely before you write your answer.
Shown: 120 °F
